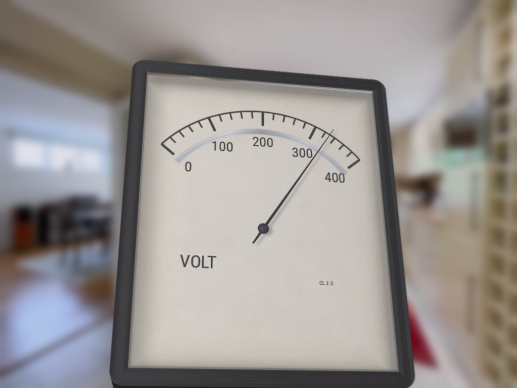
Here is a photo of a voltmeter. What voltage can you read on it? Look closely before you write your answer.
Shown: 330 V
